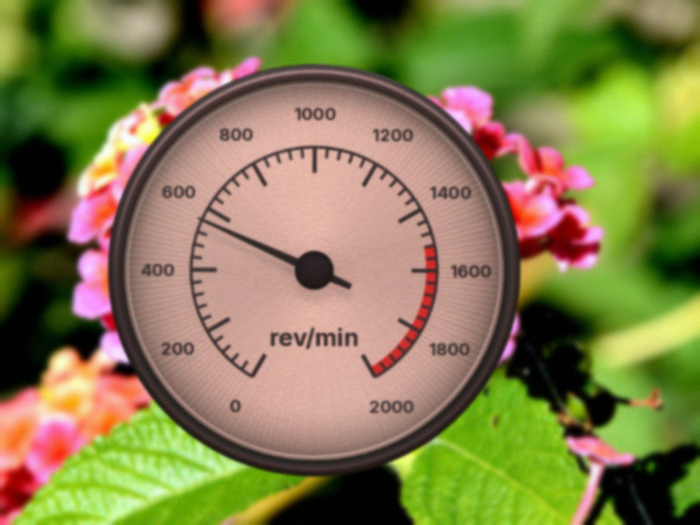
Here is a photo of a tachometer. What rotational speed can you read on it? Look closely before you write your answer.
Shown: 560 rpm
